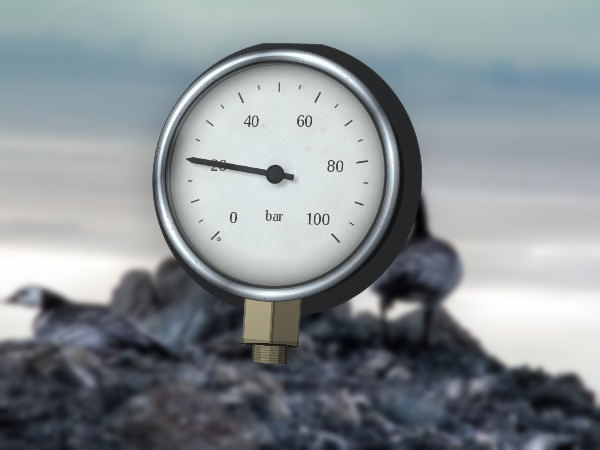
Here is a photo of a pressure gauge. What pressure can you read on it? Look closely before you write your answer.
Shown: 20 bar
